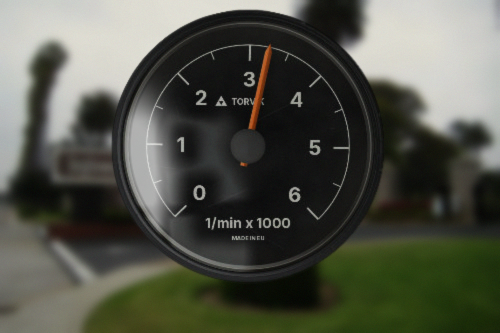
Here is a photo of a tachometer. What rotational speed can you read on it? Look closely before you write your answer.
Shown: 3250 rpm
